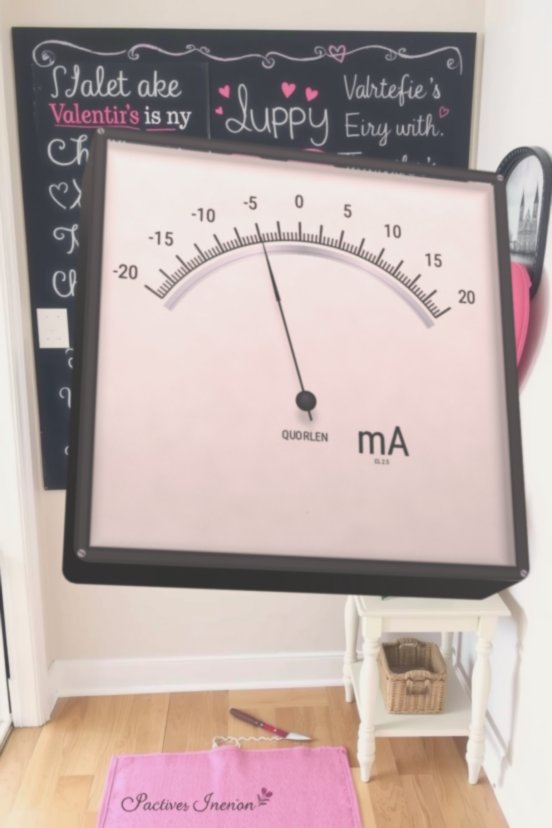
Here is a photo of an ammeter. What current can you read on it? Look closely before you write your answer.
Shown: -5 mA
